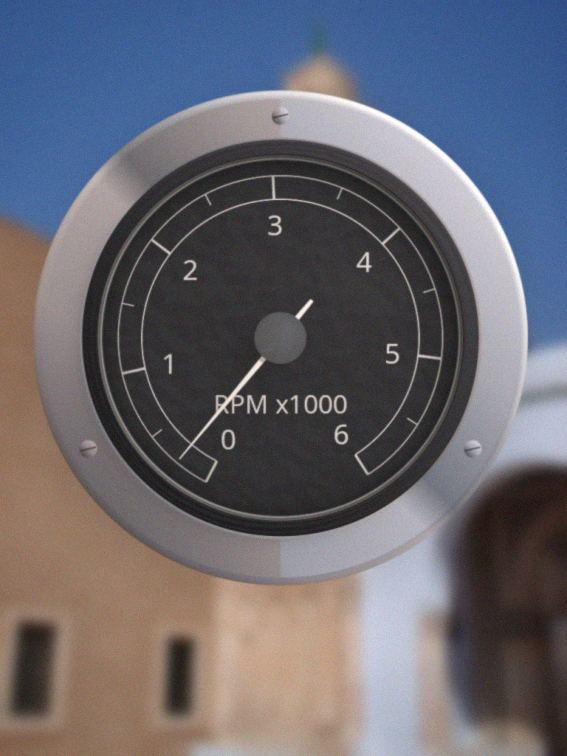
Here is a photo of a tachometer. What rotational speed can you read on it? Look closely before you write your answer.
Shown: 250 rpm
